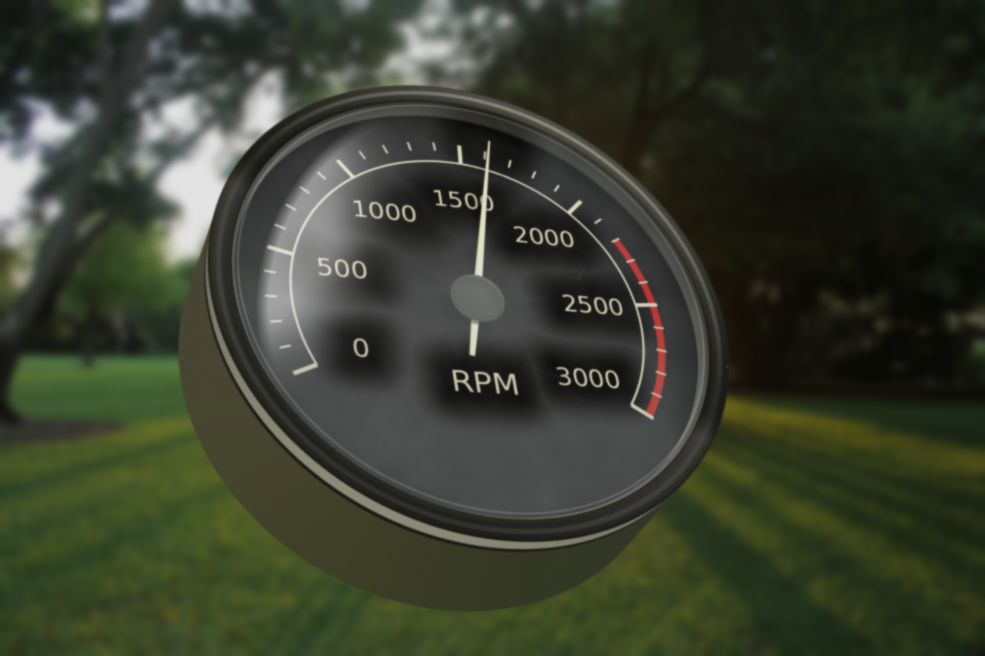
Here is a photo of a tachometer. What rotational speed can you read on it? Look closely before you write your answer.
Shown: 1600 rpm
